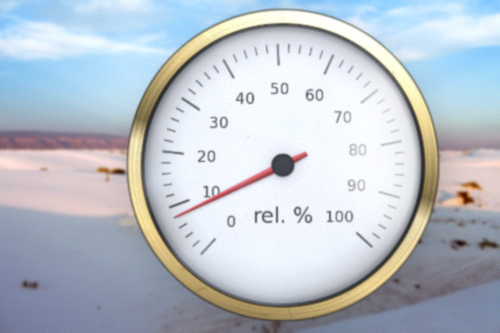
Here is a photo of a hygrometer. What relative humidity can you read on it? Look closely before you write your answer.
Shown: 8 %
